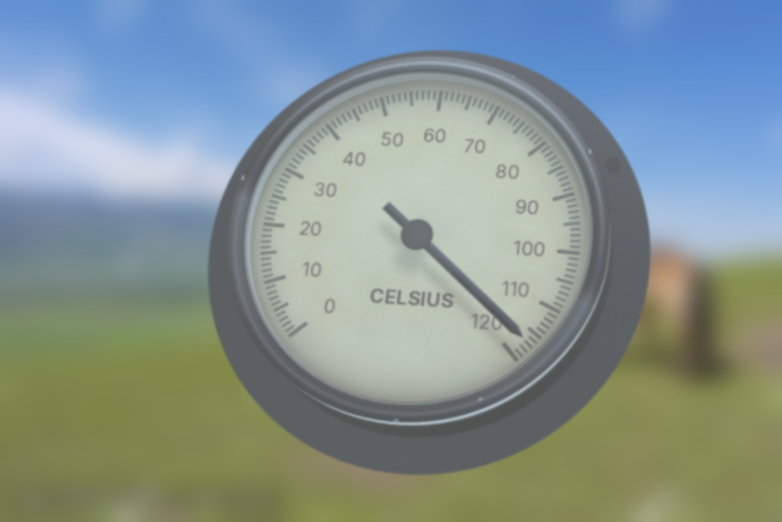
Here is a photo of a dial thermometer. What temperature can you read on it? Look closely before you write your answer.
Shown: 117 °C
